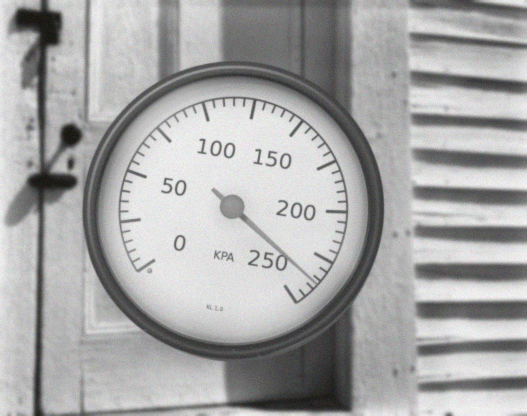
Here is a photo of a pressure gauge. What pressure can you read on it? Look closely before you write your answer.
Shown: 237.5 kPa
